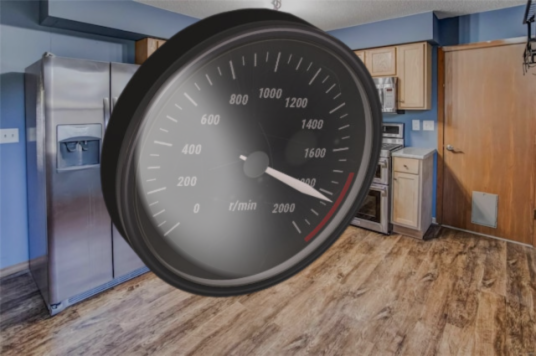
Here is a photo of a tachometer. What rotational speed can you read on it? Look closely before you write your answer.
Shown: 1825 rpm
